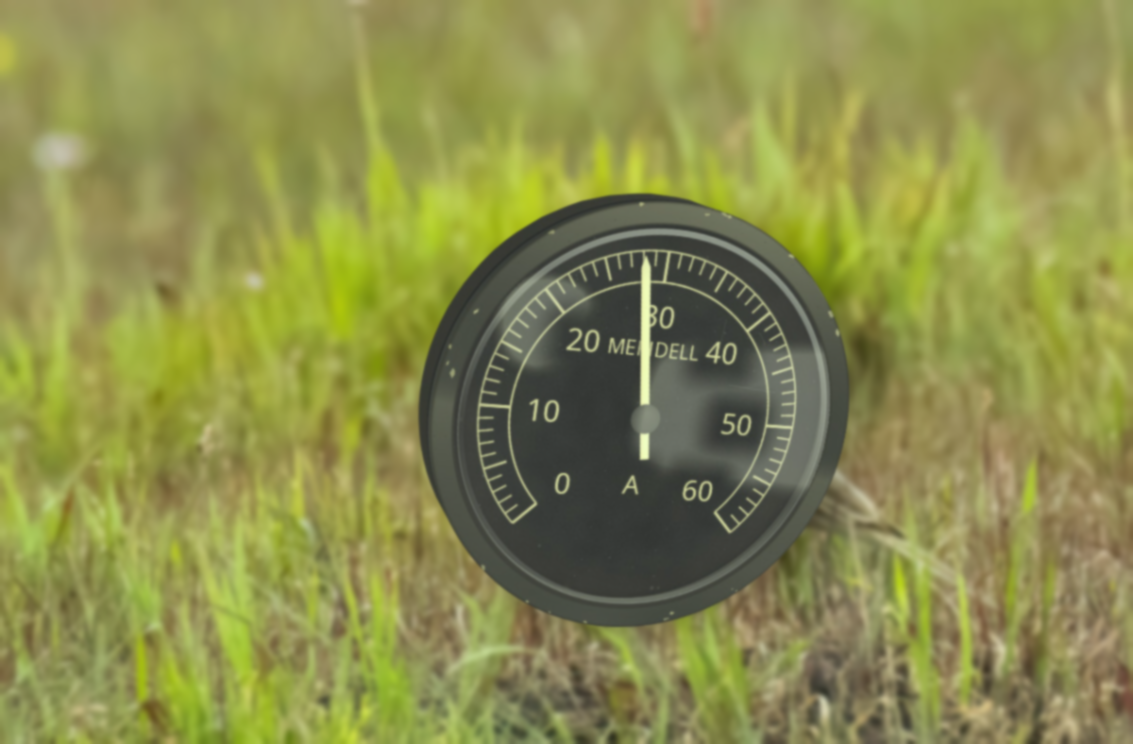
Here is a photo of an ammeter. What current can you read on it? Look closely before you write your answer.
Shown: 28 A
